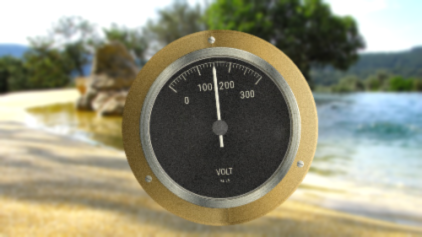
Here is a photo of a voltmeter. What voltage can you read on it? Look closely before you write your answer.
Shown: 150 V
